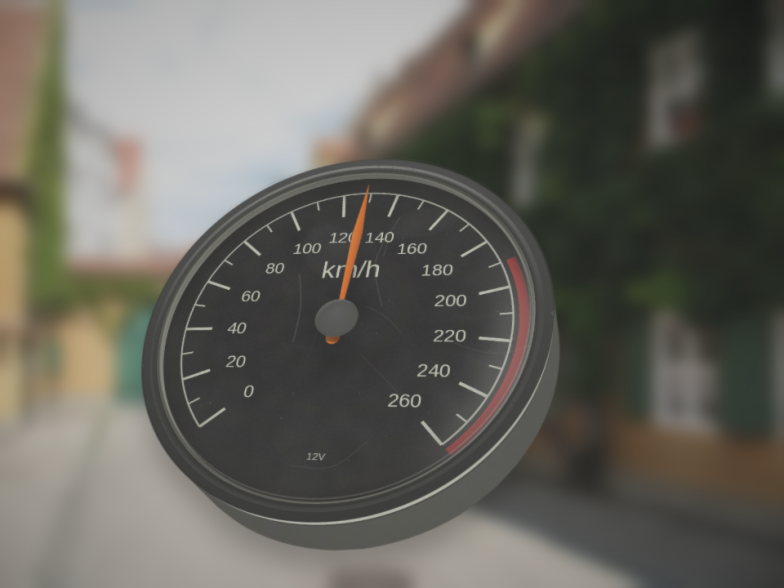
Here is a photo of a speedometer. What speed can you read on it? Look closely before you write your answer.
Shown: 130 km/h
